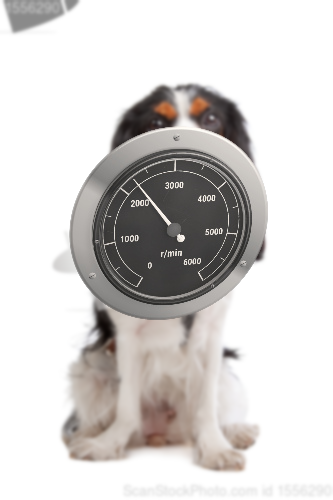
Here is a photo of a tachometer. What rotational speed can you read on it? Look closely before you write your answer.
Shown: 2250 rpm
